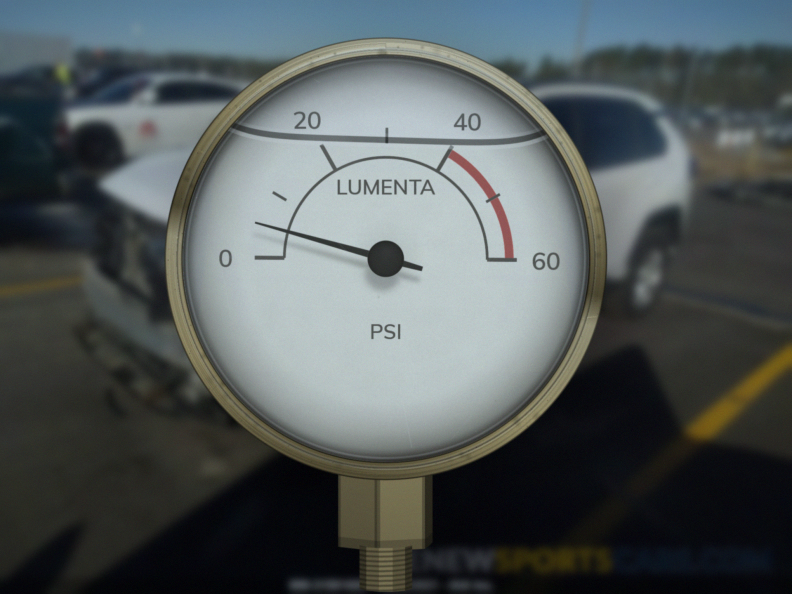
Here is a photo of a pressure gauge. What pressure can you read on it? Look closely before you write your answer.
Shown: 5 psi
